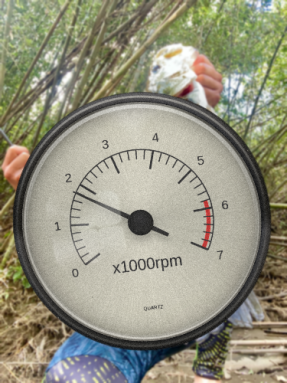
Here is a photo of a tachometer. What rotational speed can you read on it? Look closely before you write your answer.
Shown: 1800 rpm
